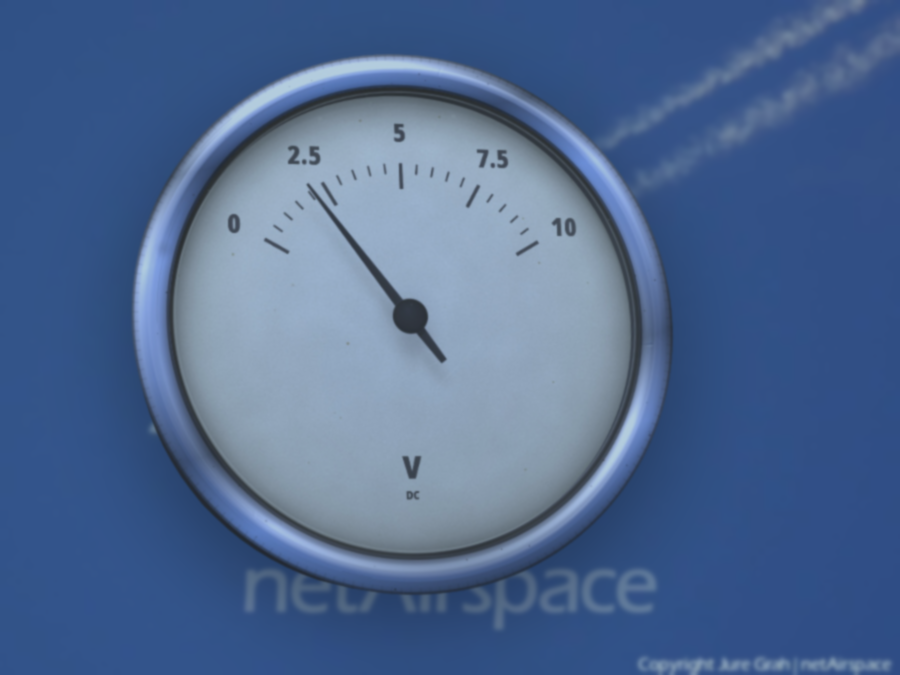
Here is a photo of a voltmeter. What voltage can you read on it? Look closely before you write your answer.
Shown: 2 V
